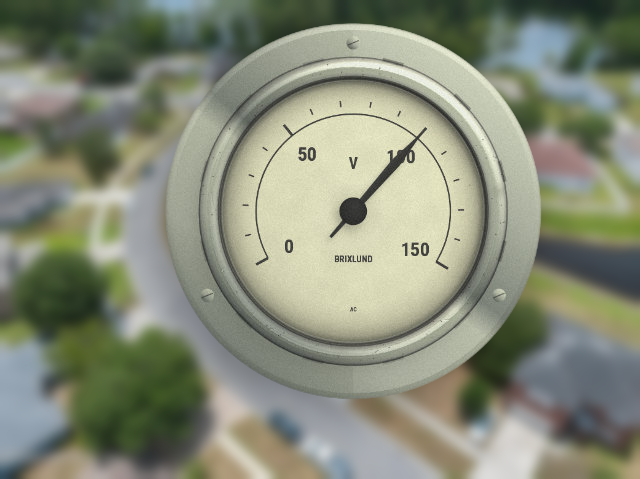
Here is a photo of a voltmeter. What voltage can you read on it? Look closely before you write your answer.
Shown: 100 V
